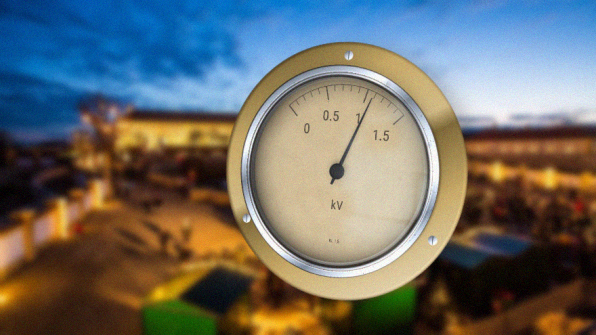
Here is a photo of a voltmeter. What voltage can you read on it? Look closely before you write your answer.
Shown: 1.1 kV
